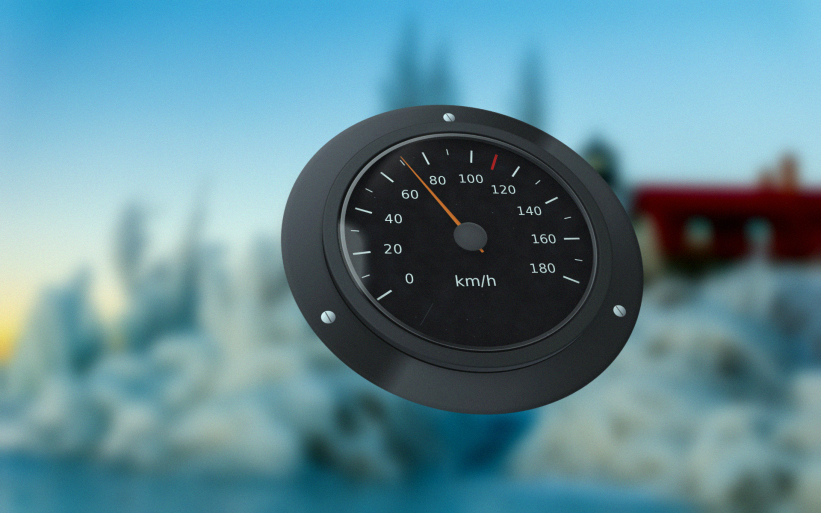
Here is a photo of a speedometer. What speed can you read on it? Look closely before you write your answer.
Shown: 70 km/h
